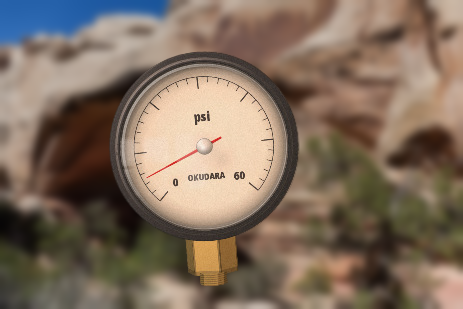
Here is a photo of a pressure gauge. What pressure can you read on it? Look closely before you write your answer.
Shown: 5 psi
